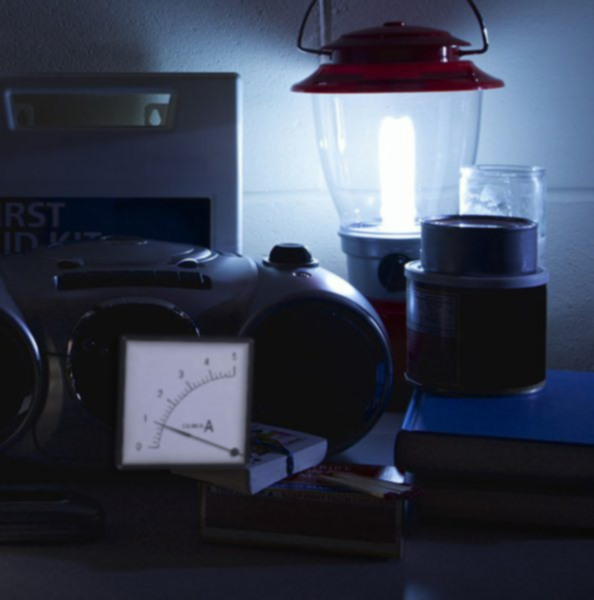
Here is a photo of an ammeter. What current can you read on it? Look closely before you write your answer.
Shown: 1 A
